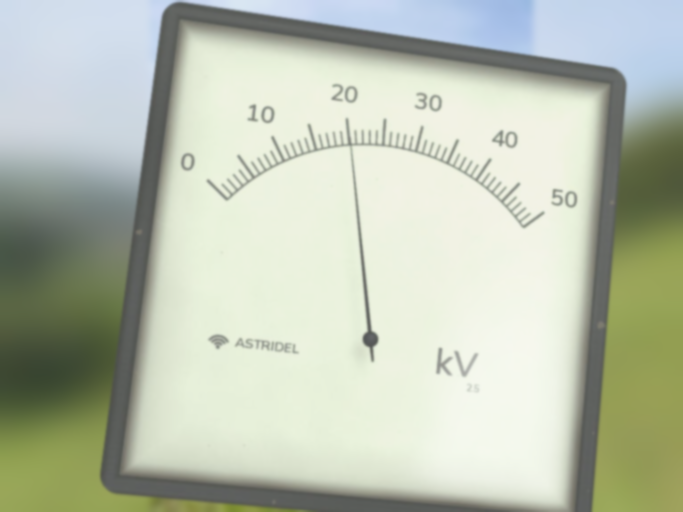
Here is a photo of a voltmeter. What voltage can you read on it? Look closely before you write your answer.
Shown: 20 kV
